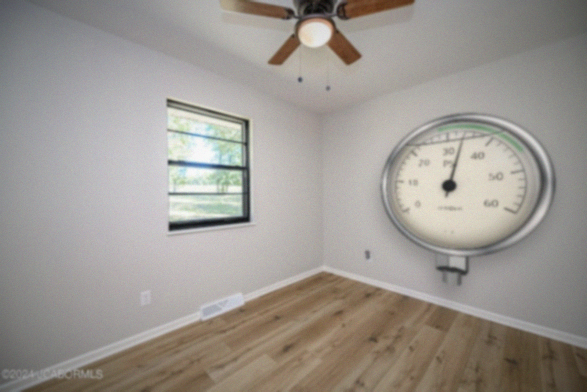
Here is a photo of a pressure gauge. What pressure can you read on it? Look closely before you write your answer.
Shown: 34 psi
